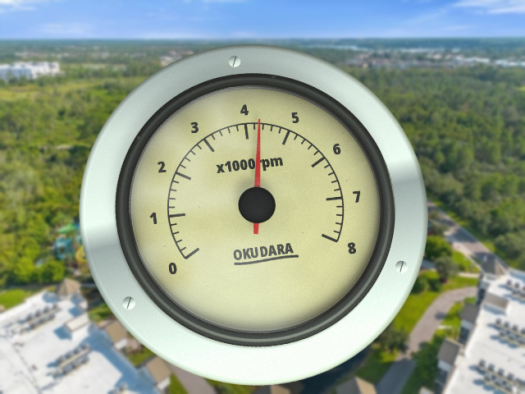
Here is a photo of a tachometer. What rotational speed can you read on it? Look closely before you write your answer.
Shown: 4300 rpm
